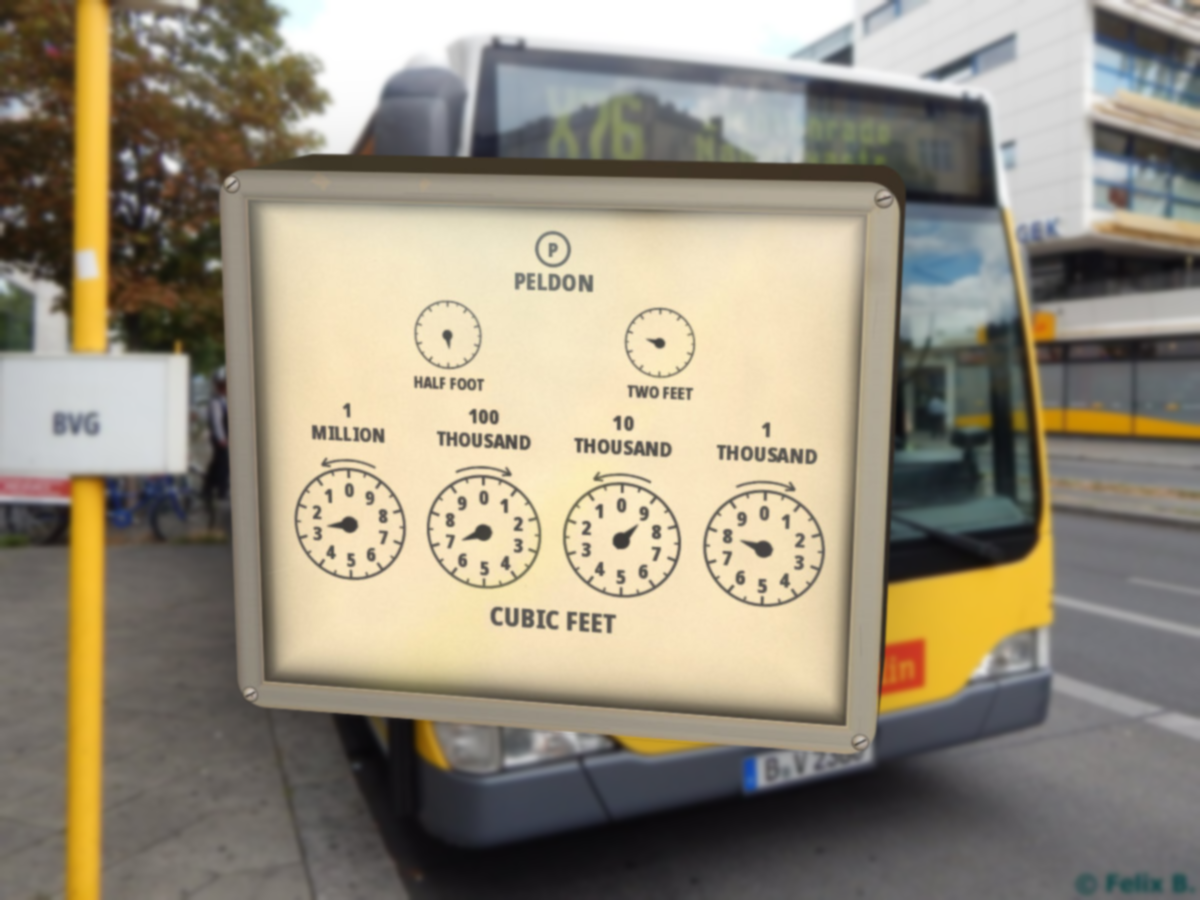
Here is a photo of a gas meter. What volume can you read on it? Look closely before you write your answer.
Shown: 268800 ft³
